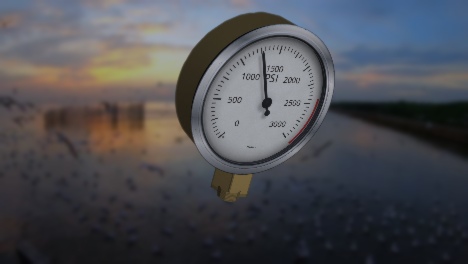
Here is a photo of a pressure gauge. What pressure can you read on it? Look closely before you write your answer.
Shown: 1250 psi
